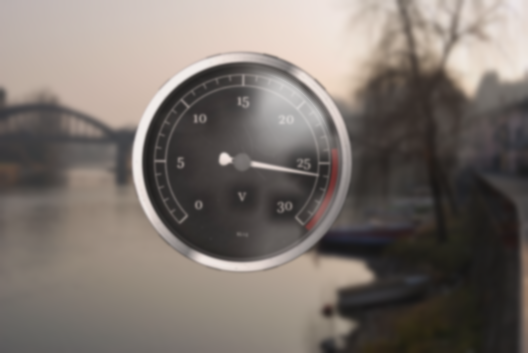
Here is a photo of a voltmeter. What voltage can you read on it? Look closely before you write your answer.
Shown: 26 V
